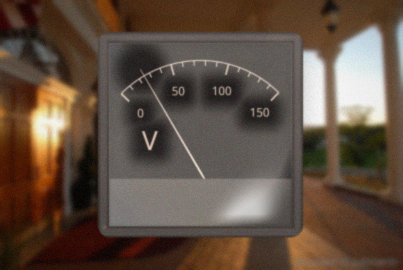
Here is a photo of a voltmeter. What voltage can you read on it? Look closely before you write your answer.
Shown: 25 V
